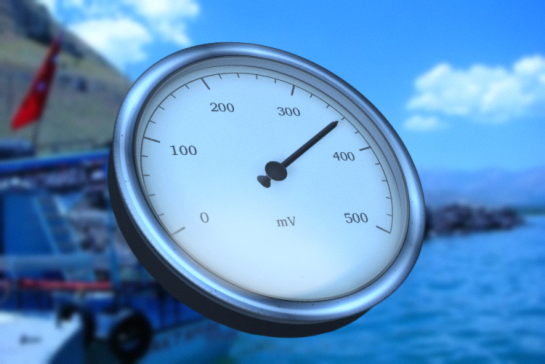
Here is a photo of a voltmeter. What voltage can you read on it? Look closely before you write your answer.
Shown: 360 mV
